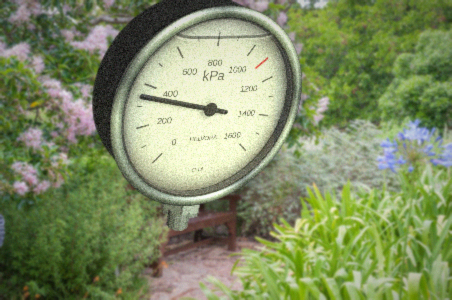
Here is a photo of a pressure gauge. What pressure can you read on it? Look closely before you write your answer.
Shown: 350 kPa
